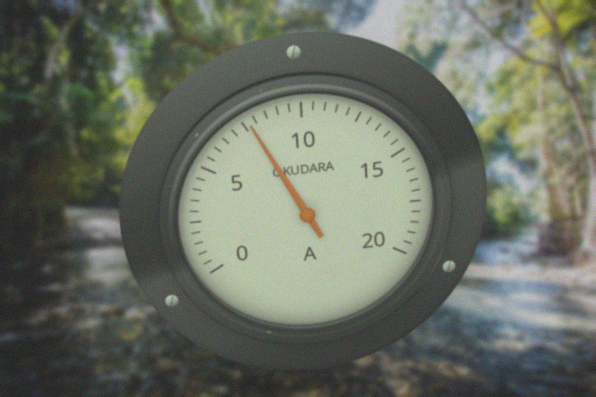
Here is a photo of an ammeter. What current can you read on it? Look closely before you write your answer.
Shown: 7.75 A
